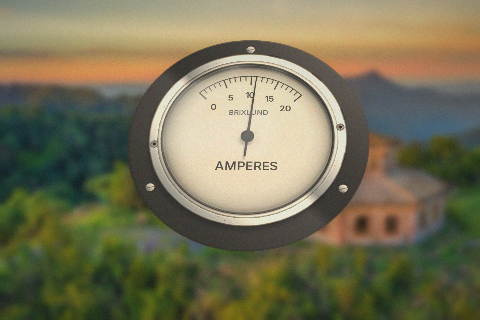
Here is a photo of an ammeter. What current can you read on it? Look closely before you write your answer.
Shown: 11 A
